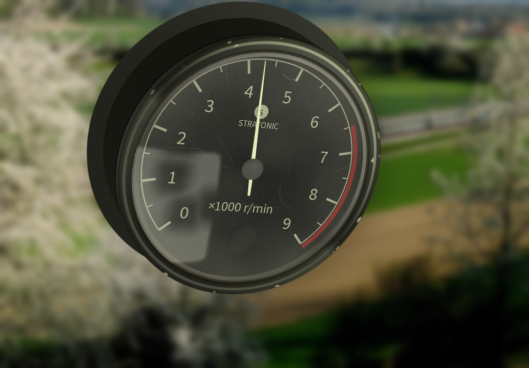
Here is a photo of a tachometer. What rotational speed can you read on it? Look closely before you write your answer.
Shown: 4250 rpm
